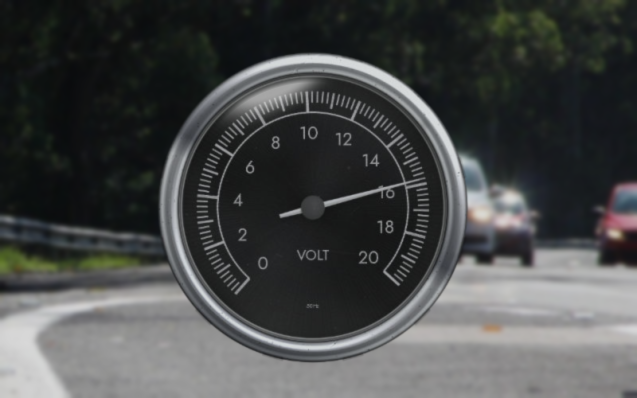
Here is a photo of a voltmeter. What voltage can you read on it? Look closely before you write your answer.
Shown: 15.8 V
